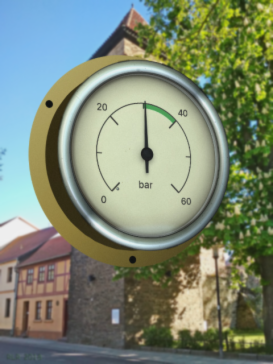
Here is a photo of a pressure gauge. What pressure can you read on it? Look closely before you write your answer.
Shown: 30 bar
